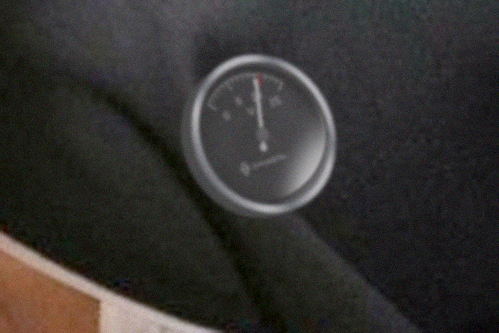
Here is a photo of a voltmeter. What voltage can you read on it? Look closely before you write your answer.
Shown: 10 V
